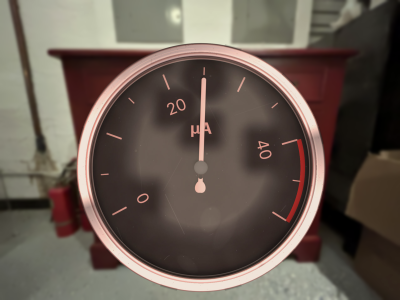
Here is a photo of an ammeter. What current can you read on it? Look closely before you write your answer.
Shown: 25 µA
